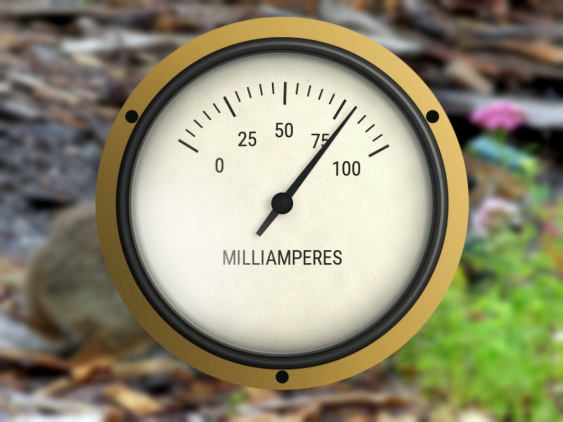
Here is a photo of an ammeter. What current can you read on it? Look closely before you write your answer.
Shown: 80 mA
